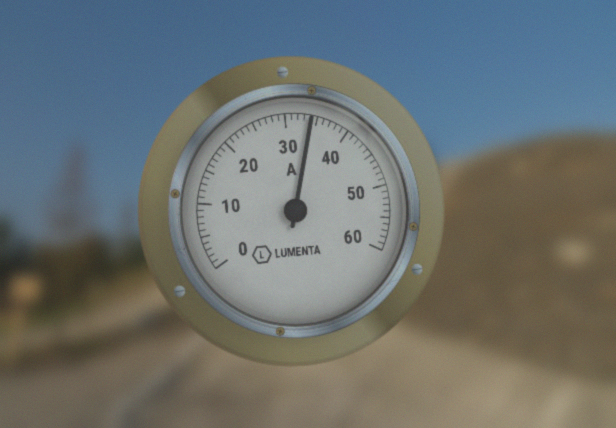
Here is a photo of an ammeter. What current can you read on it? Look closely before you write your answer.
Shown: 34 A
